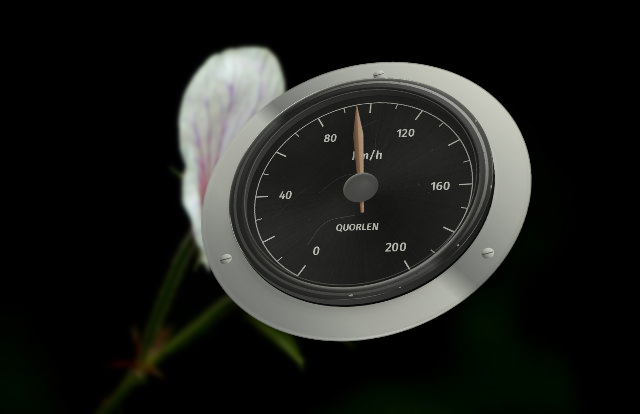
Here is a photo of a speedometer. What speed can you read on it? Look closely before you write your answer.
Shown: 95 km/h
